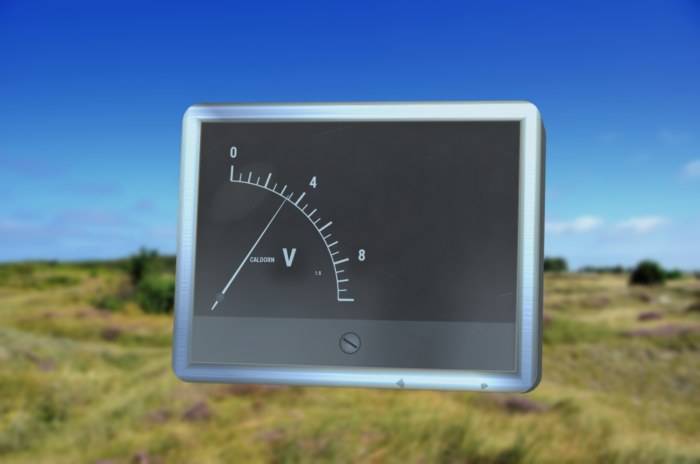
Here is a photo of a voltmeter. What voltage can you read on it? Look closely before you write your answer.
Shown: 3.5 V
